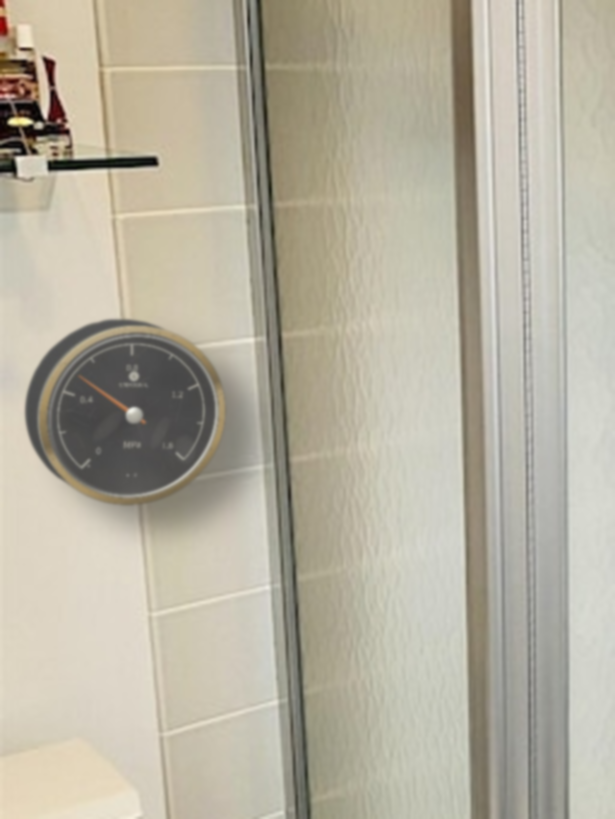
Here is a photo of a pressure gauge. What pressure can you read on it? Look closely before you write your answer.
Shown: 0.5 MPa
